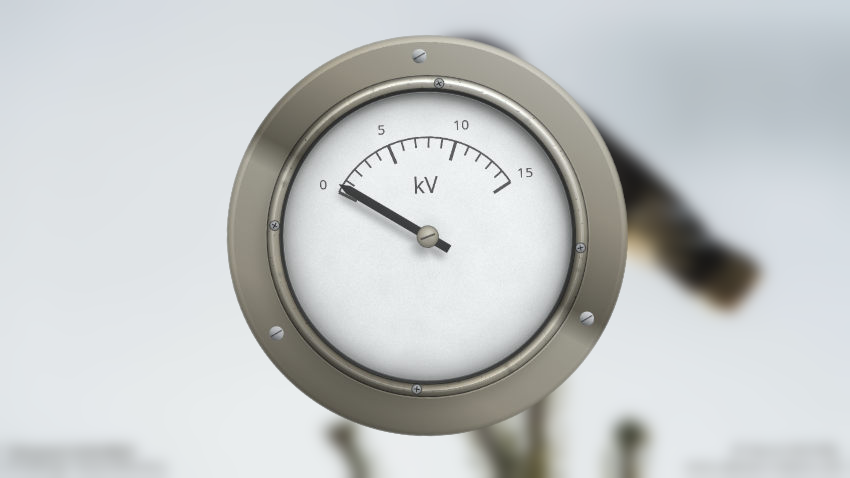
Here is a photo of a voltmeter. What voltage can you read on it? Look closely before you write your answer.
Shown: 0.5 kV
